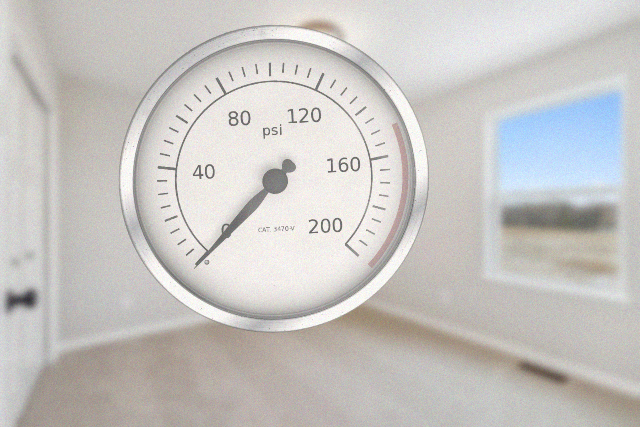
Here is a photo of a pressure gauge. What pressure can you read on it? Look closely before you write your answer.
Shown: 0 psi
